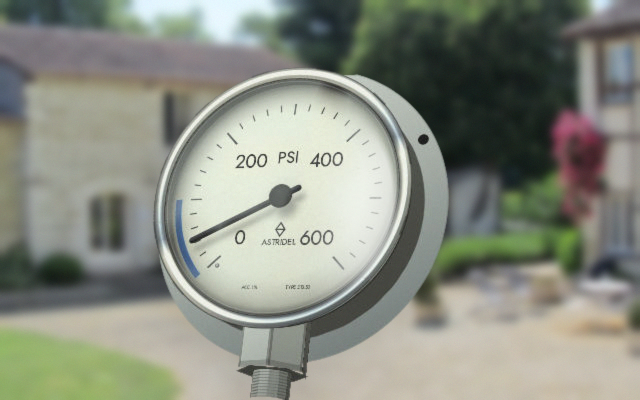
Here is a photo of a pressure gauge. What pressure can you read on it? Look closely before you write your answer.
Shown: 40 psi
